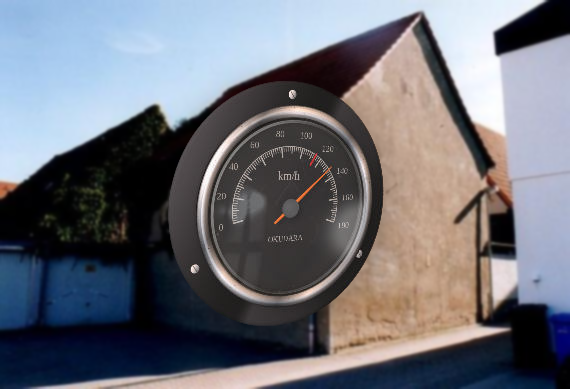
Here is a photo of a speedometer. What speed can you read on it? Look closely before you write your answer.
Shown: 130 km/h
